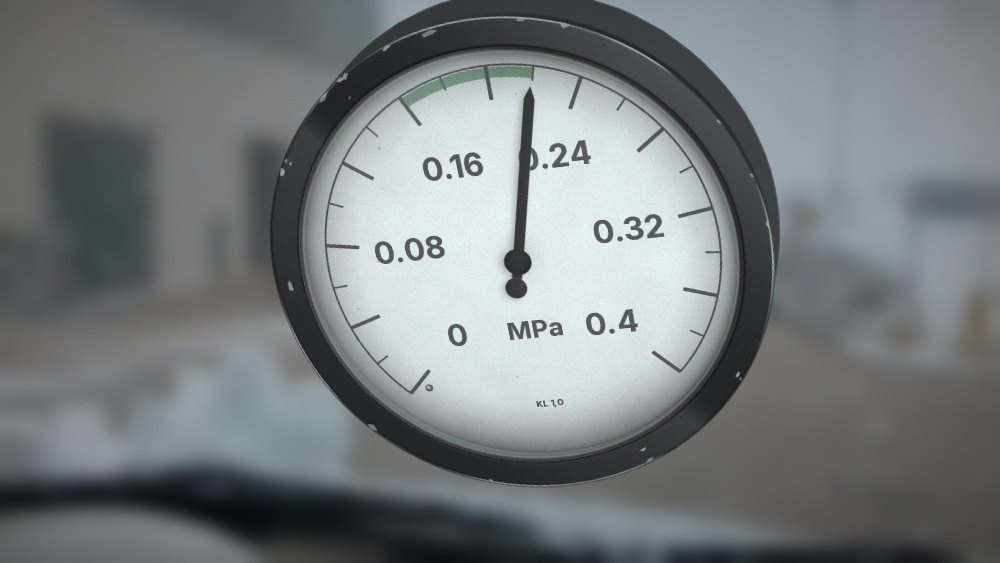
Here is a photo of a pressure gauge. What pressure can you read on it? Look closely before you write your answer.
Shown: 0.22 MPa
